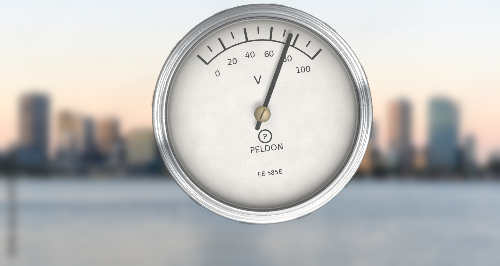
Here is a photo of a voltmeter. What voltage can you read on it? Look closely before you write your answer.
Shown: 75 V
